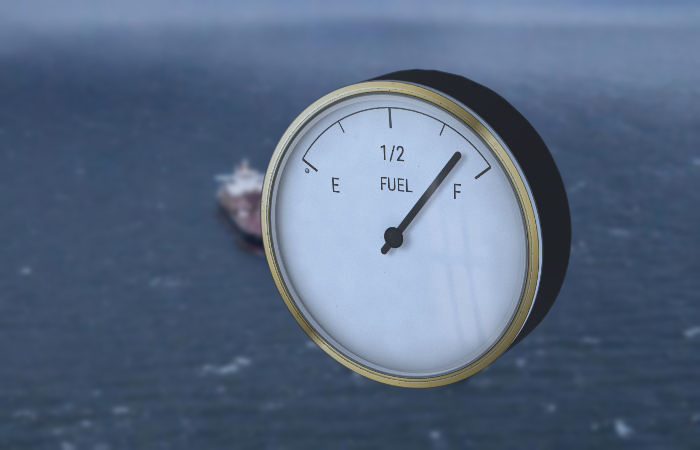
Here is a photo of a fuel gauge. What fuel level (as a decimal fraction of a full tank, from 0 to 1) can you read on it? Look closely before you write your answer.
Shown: 0.875
